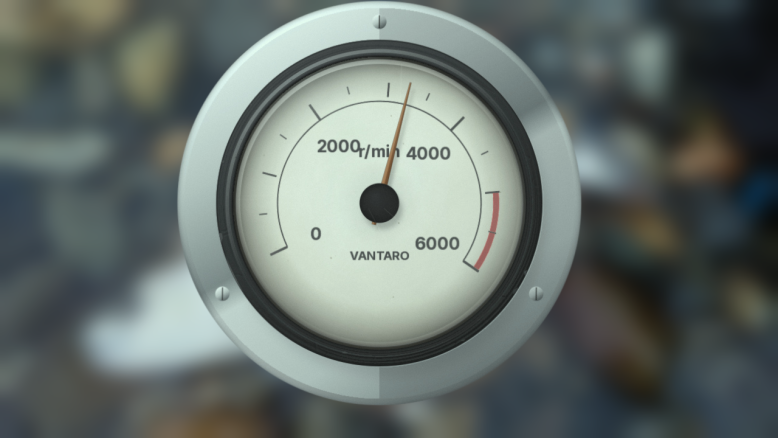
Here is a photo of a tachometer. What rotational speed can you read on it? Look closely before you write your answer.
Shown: 3250 rpm
